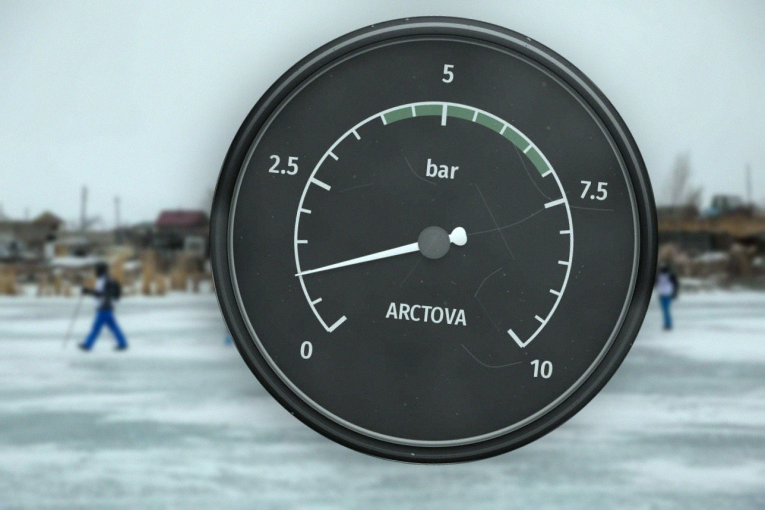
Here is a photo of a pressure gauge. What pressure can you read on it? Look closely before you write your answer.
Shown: 1 bar
